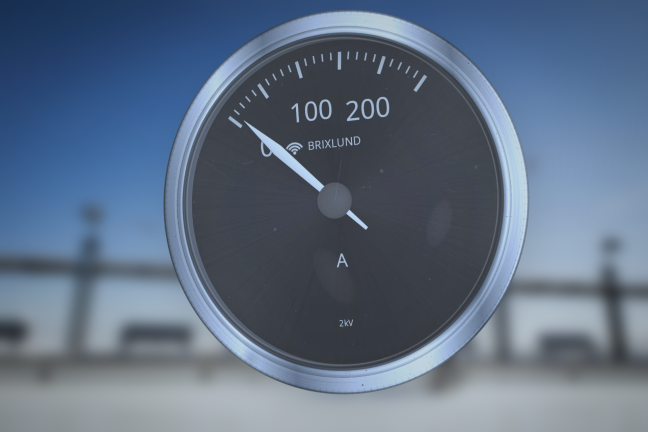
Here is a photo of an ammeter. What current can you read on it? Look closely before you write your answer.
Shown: 10 A
